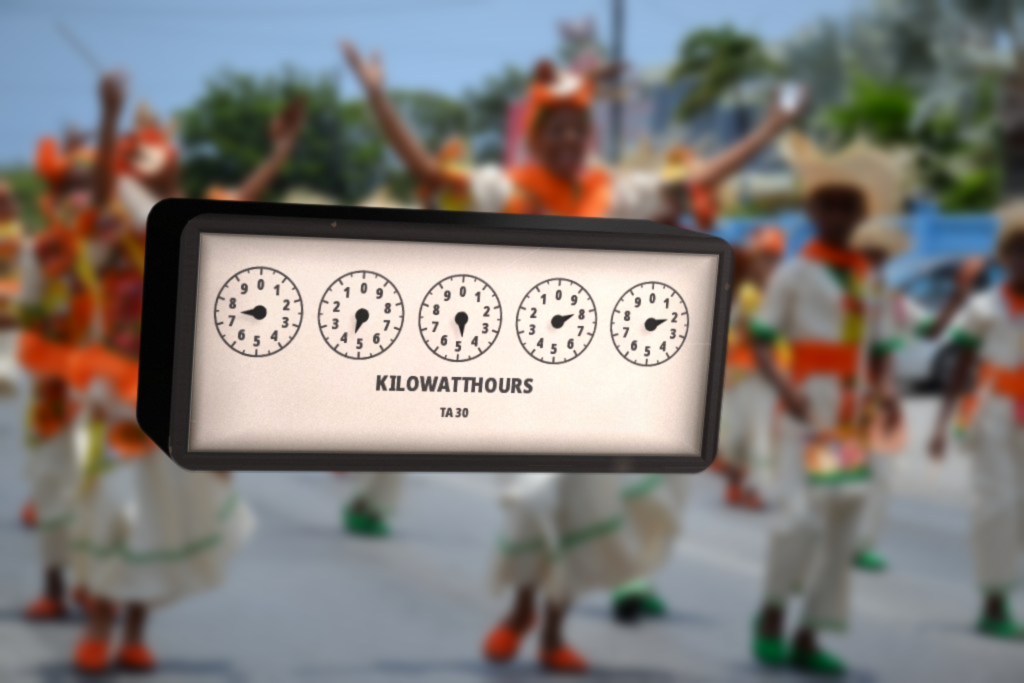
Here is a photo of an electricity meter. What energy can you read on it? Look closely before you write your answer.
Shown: 74482 kWh
